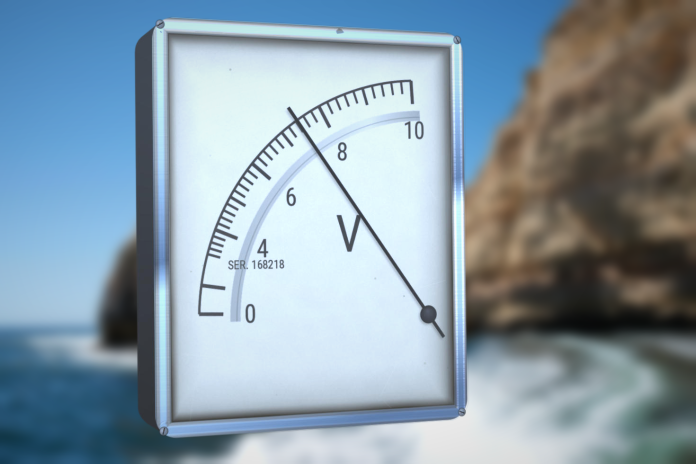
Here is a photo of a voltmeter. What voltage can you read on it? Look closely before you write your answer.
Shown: 7.4 V
